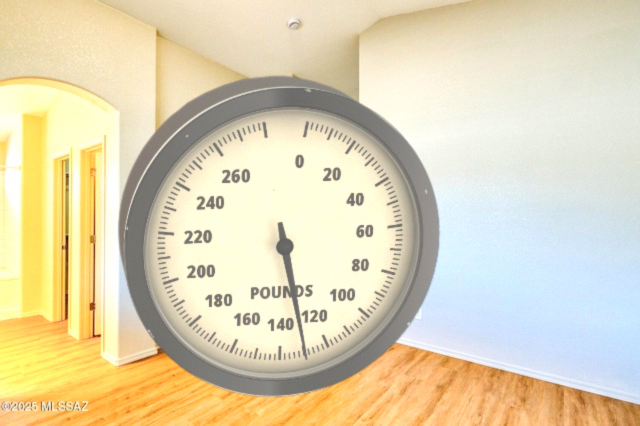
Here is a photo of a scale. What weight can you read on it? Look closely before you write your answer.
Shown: 130 lb
